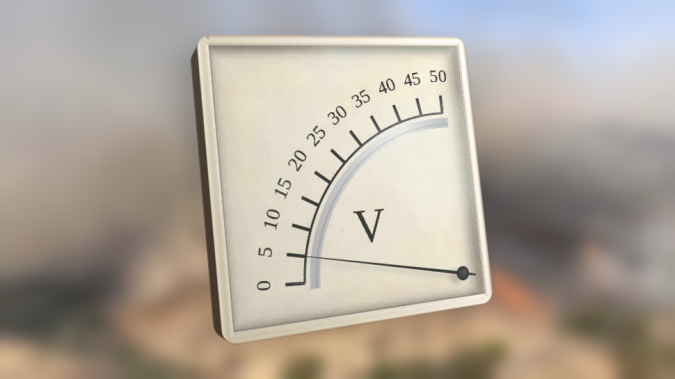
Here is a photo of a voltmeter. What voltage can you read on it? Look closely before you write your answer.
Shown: 5 V
